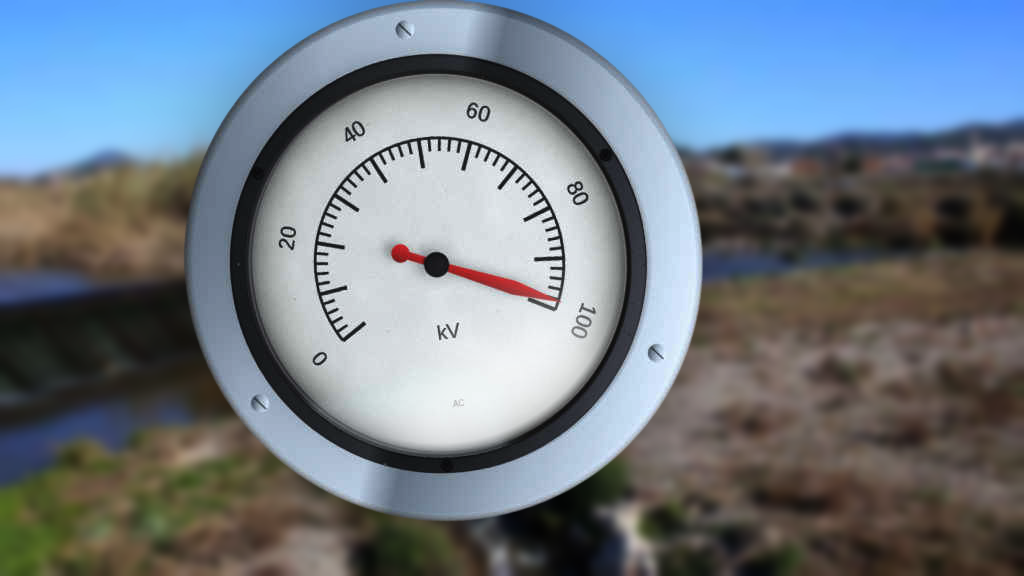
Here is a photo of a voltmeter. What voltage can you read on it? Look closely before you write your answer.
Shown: 98 kV
